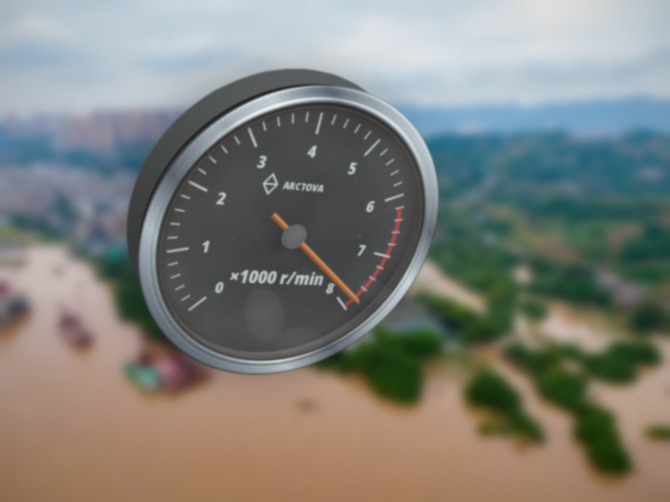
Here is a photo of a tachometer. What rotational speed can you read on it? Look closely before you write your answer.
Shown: 7800 rpm
